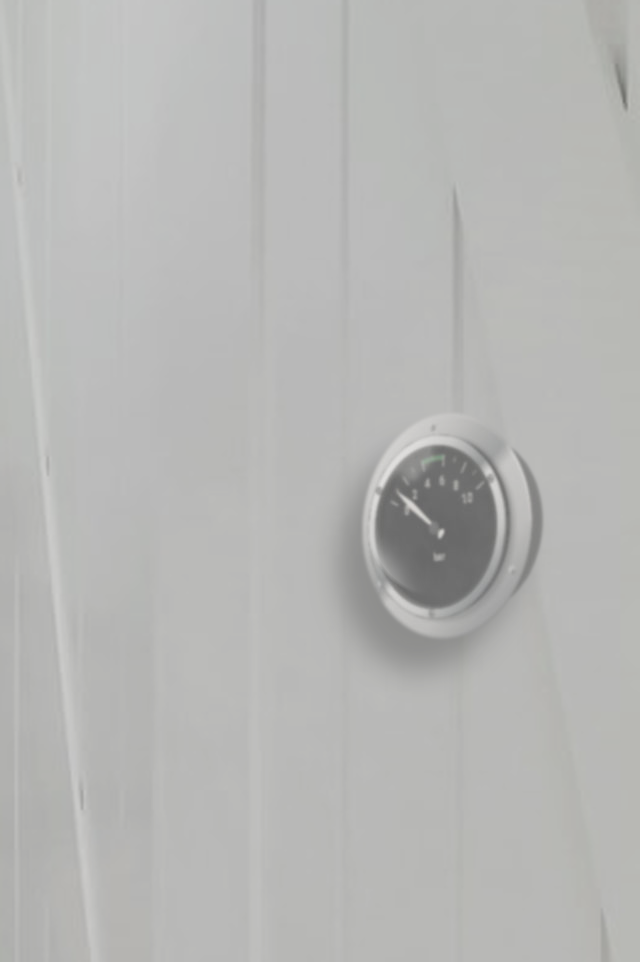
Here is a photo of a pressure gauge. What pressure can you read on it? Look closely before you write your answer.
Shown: 1 bar
